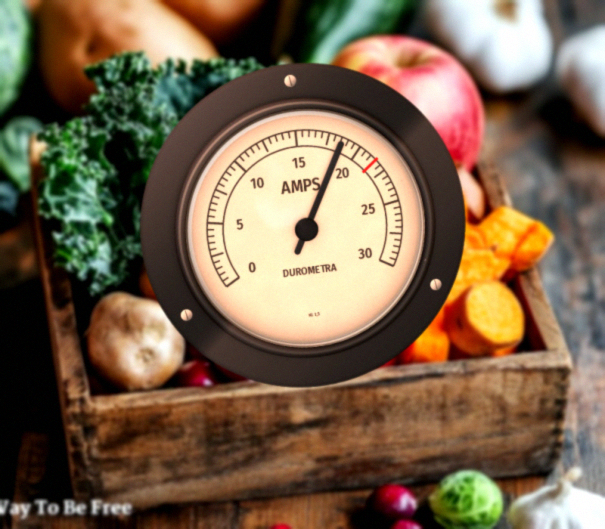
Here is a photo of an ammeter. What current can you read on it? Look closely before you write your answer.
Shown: 18.5 A
